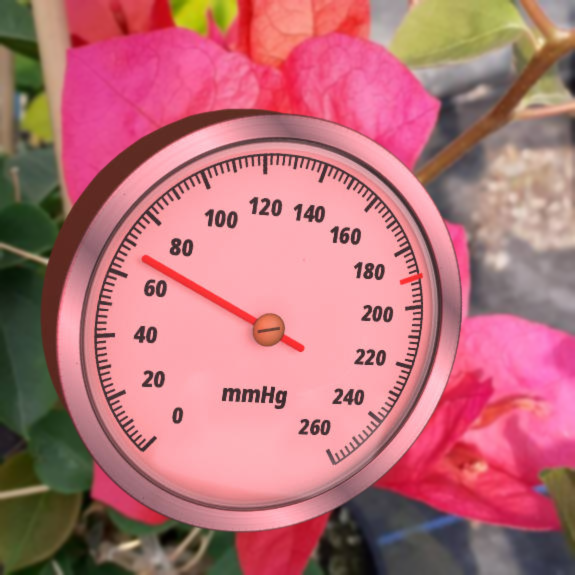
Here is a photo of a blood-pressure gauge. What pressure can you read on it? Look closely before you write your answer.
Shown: 68 mmHg
